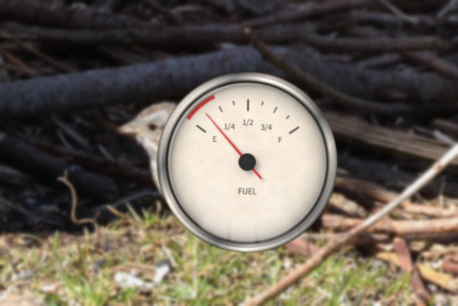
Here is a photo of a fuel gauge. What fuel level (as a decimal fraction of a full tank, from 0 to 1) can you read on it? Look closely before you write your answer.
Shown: 0.125
